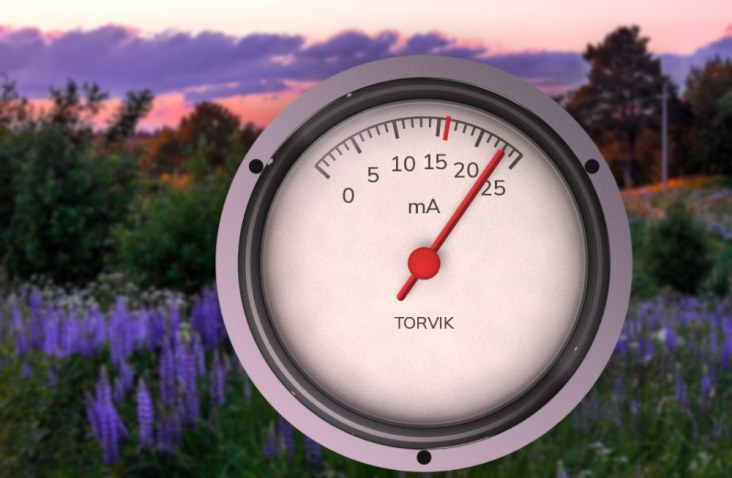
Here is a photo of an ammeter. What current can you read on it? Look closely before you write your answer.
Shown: 23 mA
